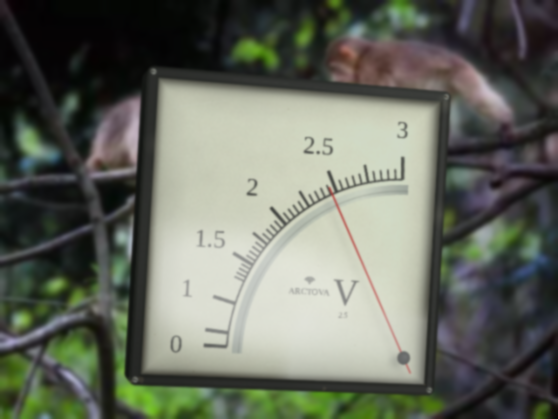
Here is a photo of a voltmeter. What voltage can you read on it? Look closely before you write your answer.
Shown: 2.45 V
